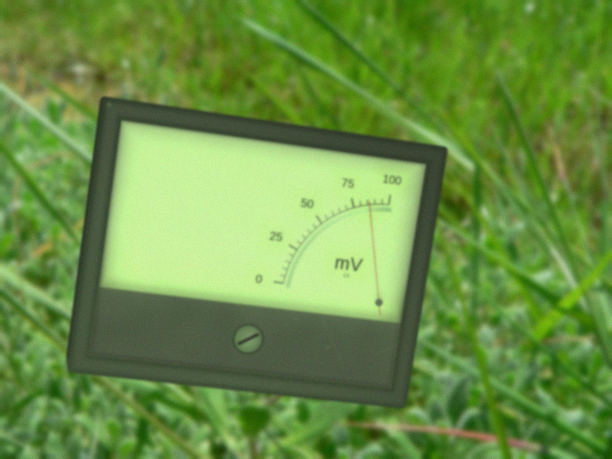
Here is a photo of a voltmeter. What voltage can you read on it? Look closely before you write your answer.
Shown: 85 mV
